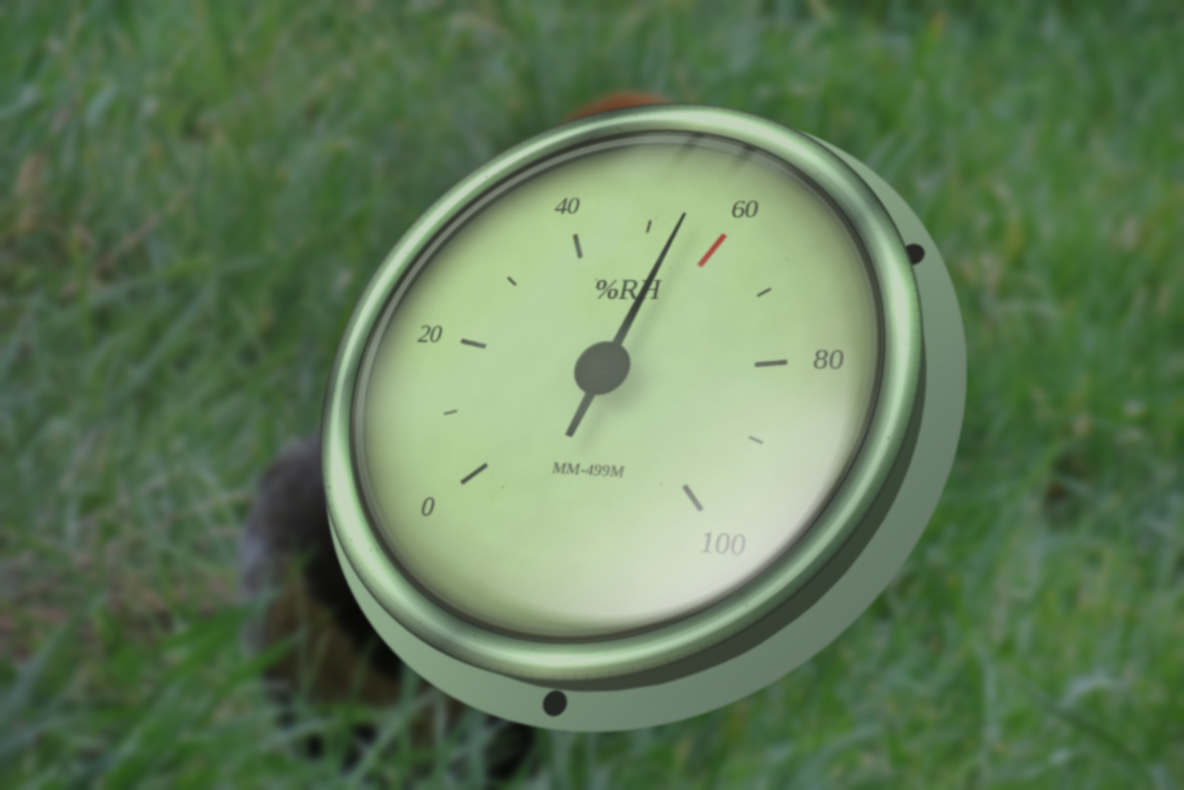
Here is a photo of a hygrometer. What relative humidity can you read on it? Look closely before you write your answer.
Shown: 55 %
